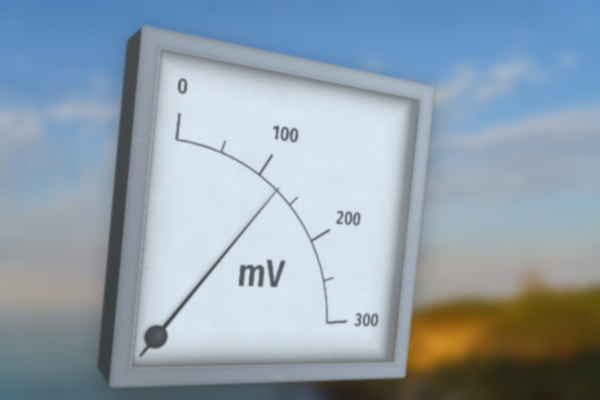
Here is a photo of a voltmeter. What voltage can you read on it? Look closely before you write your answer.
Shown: 125 mV
